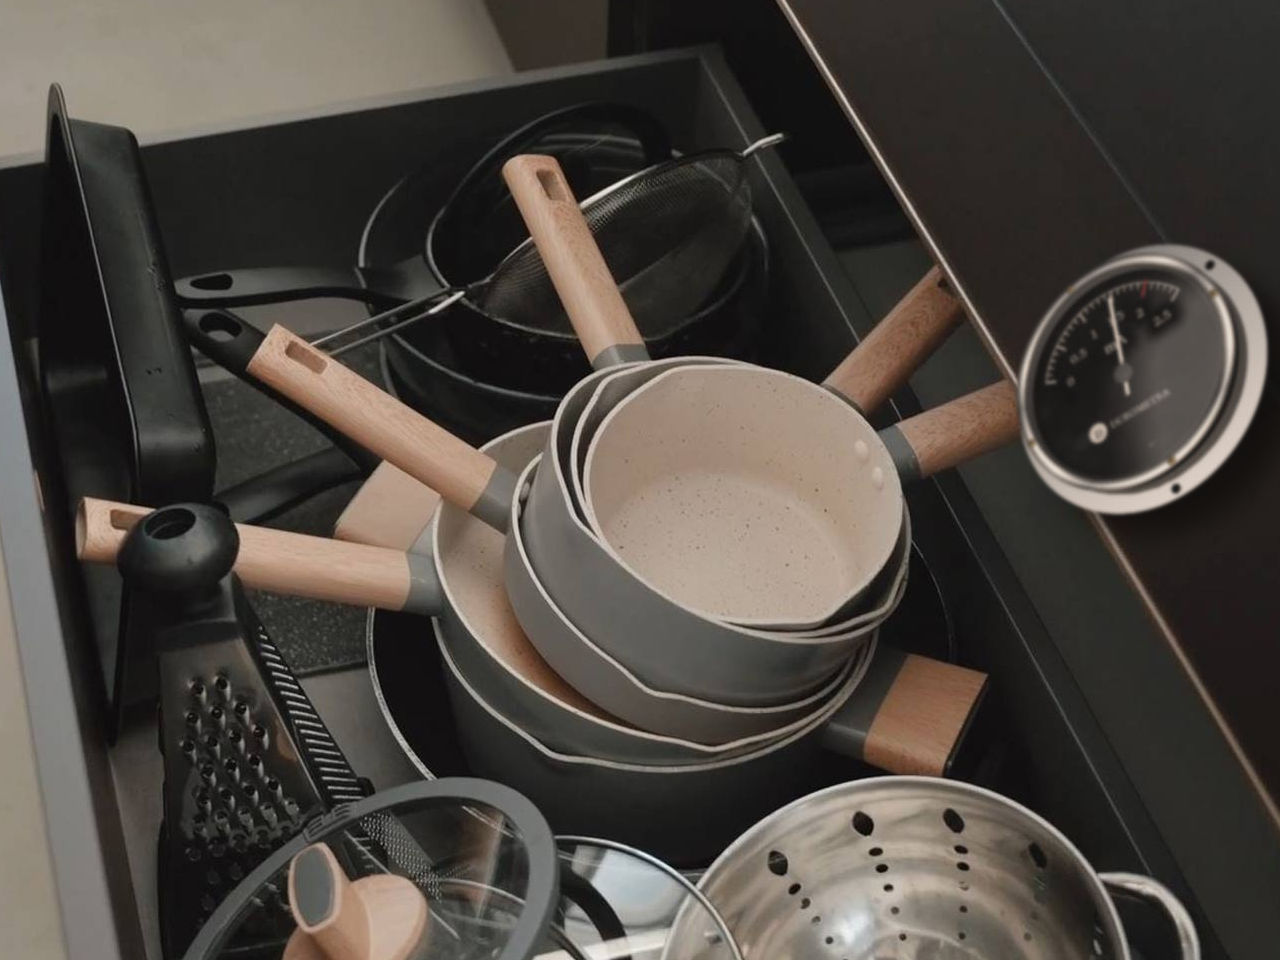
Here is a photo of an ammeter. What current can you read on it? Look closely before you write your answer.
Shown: 1.5 mA
